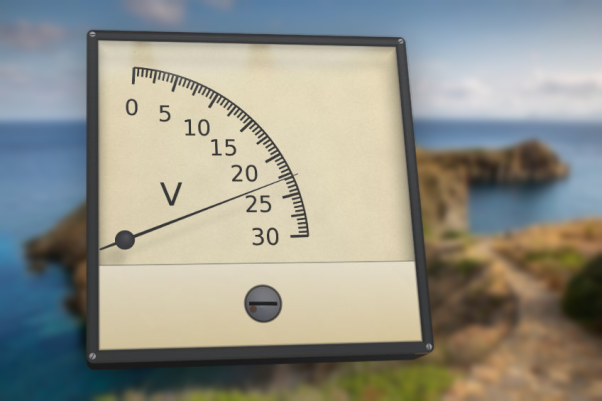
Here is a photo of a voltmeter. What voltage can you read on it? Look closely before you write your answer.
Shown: 23 V
